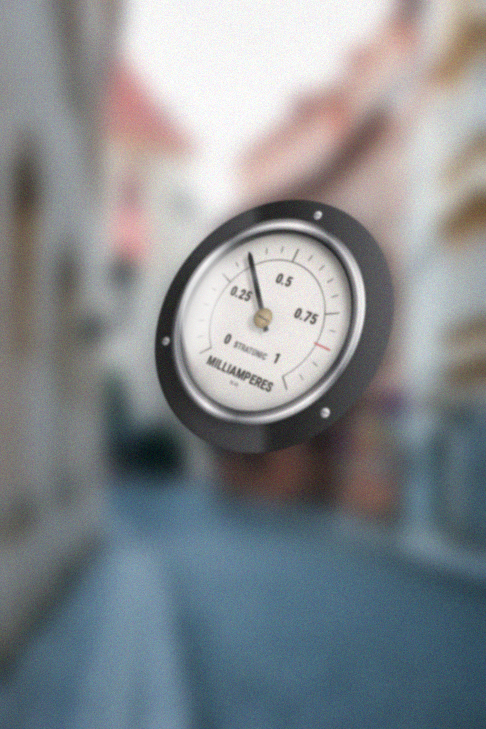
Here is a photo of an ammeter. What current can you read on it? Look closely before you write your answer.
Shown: 0.35 mA
